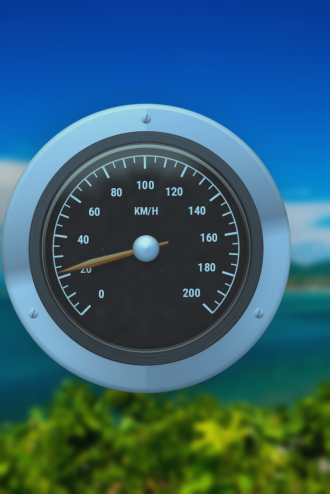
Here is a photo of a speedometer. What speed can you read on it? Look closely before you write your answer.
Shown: 22.5 km/h
